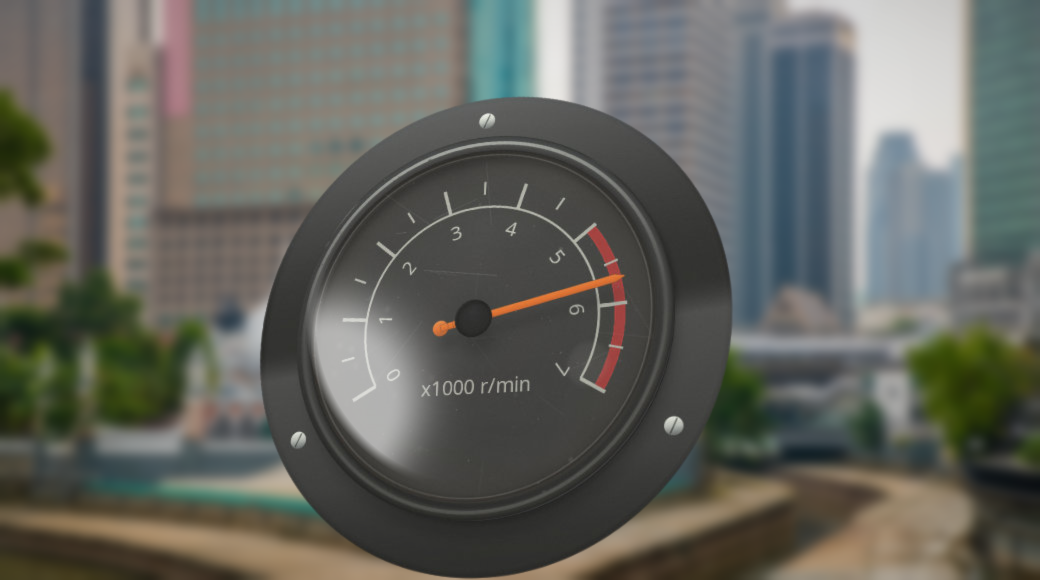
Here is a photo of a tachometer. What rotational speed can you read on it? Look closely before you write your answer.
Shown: 5750 rpm
